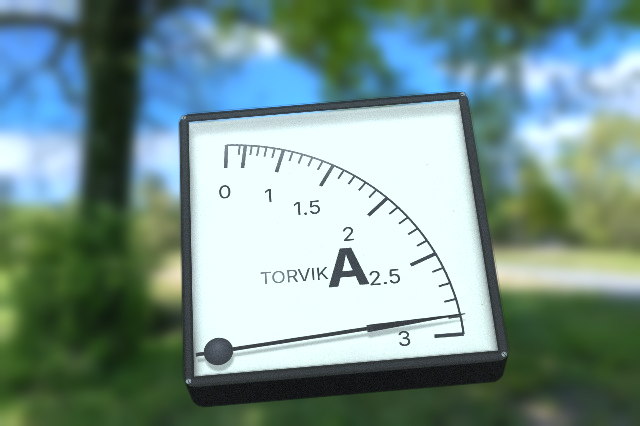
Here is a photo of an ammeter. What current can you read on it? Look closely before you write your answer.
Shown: 2.9 A
